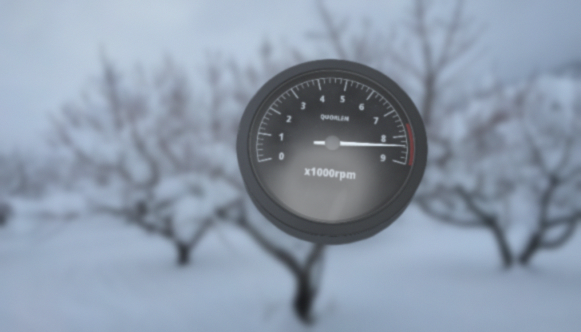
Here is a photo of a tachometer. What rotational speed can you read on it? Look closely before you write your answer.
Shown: 8400 rpm
